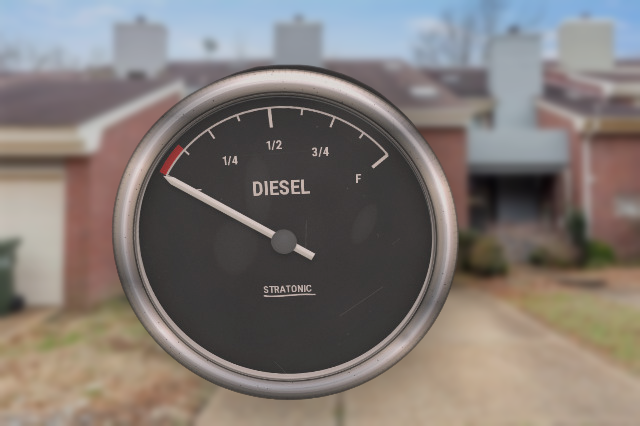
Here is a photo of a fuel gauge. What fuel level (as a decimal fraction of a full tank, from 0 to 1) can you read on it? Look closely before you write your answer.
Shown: 0
